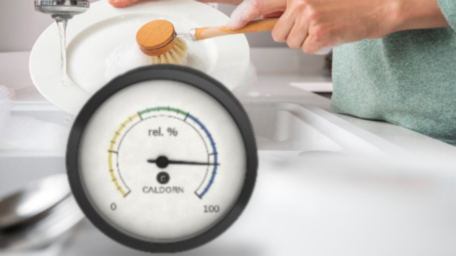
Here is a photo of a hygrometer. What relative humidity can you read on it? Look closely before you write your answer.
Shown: 84 %
